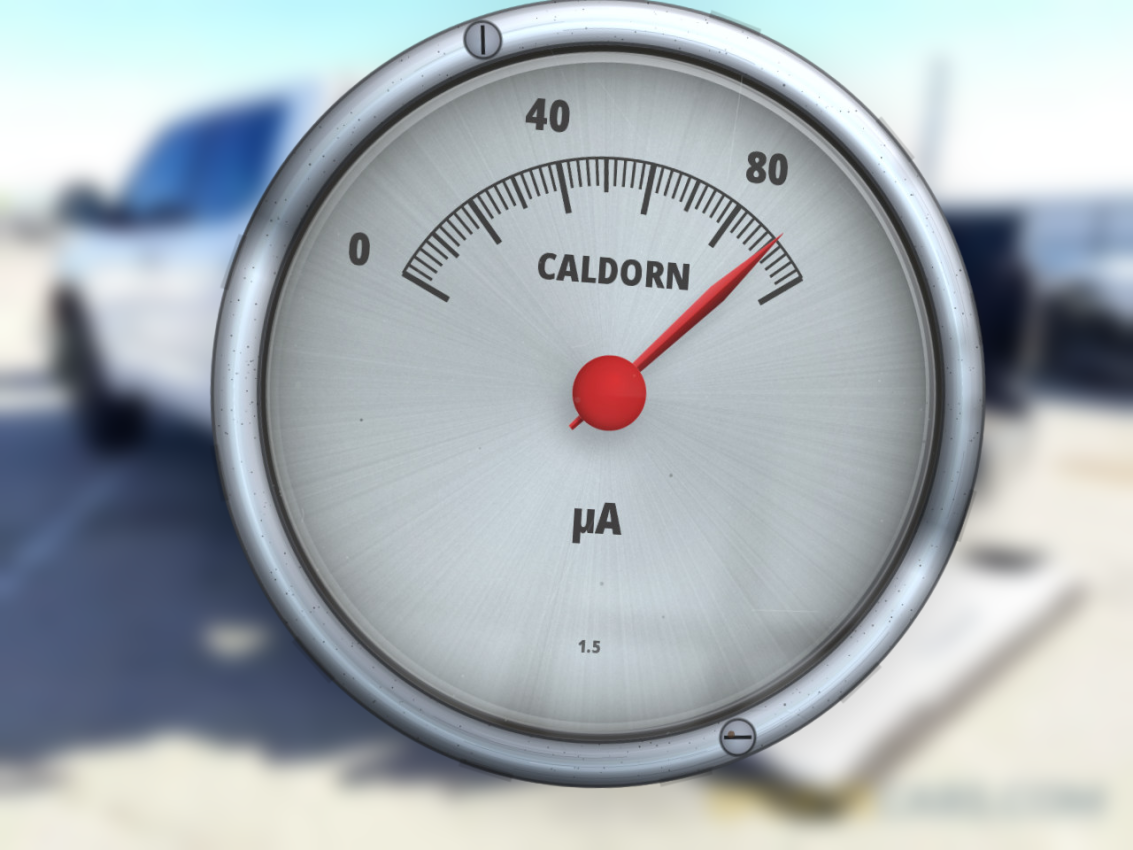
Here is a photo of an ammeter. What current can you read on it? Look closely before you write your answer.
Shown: 90 µA
